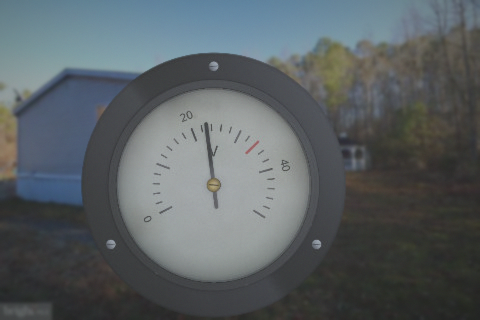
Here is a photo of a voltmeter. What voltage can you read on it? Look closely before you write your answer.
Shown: 23 V
